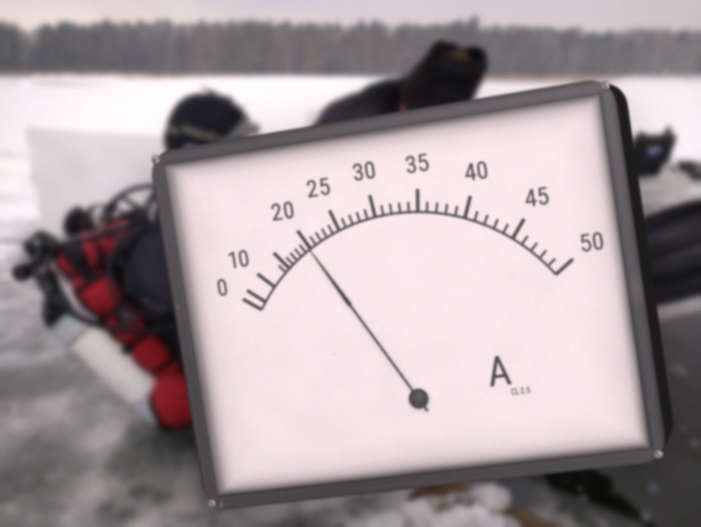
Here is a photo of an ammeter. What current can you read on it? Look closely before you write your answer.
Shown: 20 A
